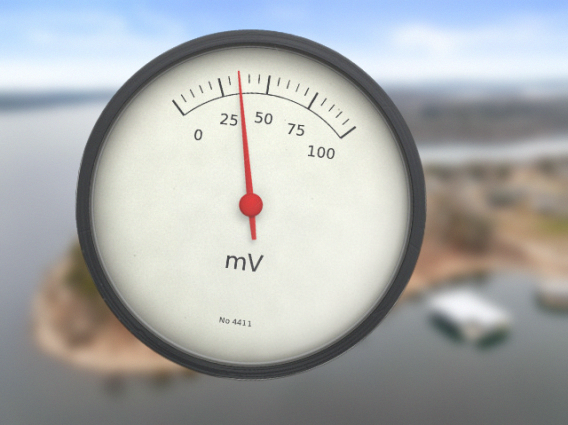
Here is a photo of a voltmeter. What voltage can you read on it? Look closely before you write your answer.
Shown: 35 mV
